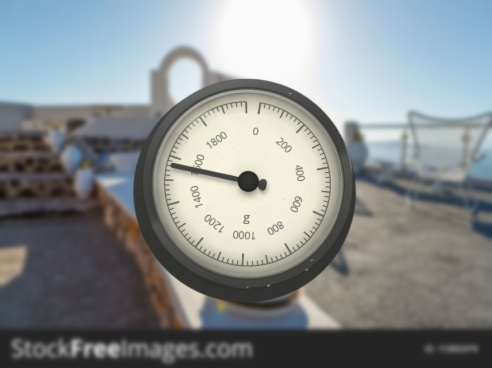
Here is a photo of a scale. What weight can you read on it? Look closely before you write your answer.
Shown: 1560 g
